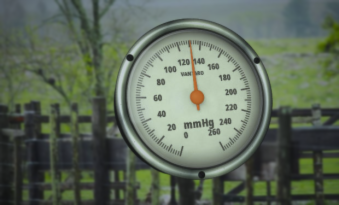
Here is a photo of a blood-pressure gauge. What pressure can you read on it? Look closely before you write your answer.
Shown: 130 mmHg
